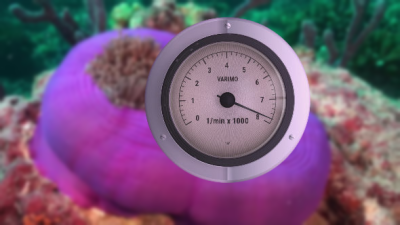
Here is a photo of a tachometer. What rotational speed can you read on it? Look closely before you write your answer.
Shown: 7800 rpm
